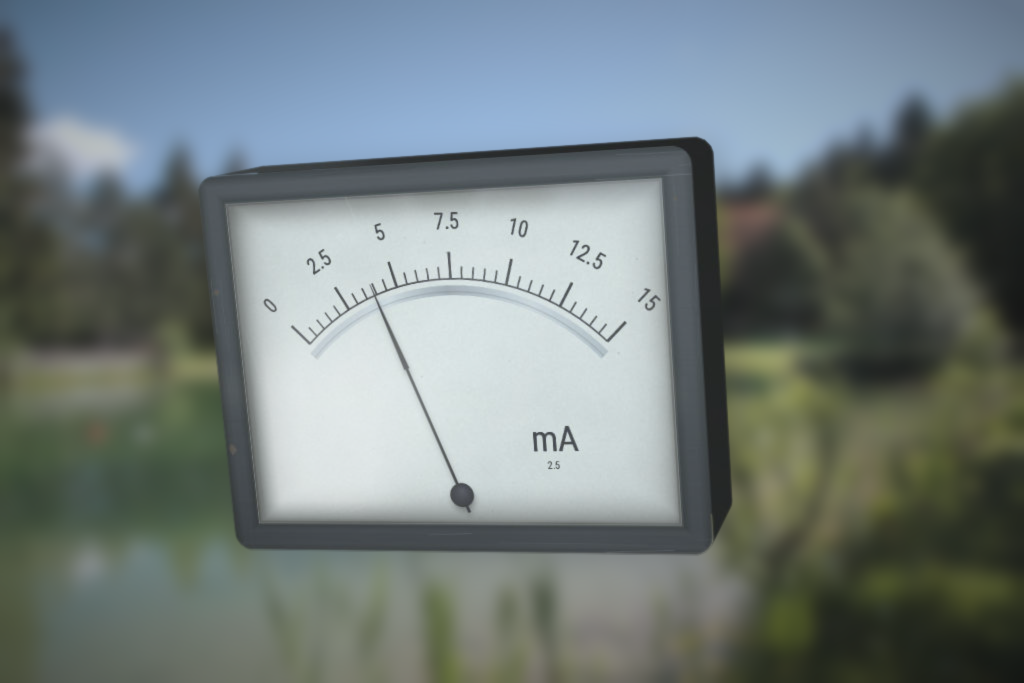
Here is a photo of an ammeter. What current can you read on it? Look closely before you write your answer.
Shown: 4 mA
